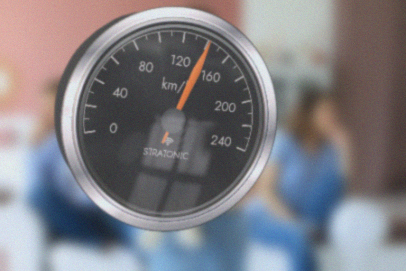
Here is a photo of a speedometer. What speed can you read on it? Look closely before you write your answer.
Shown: 140 km/h
